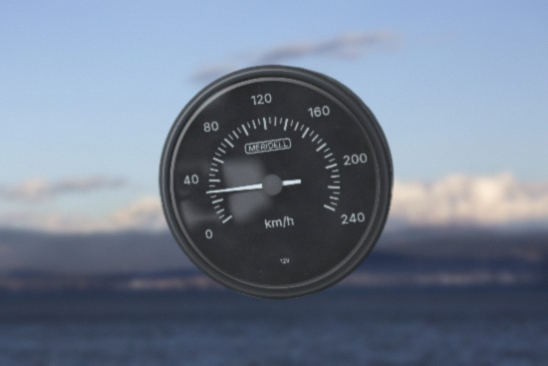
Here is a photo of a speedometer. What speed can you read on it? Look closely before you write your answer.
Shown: 30 km/h
